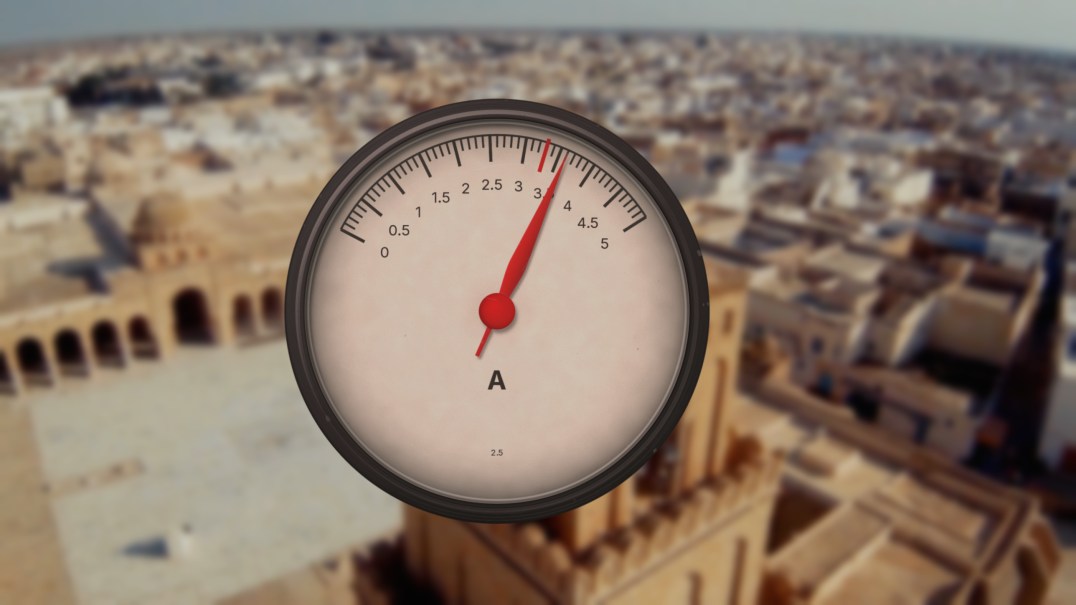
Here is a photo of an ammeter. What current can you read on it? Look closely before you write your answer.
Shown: 3.6 A
